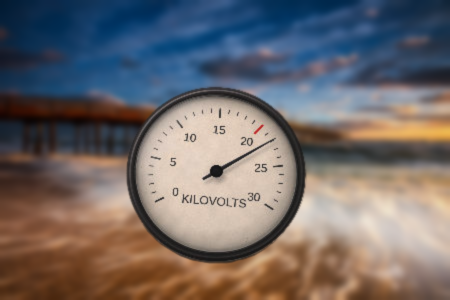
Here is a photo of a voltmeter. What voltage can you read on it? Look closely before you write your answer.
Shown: 22 kV
